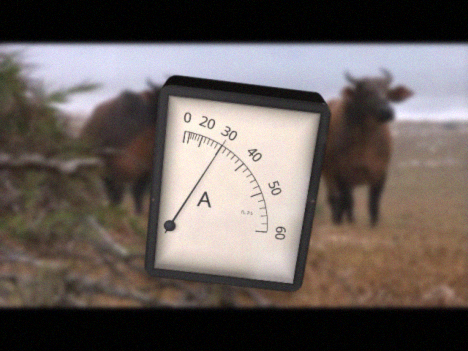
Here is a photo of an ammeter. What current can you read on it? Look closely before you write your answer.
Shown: 30 A
